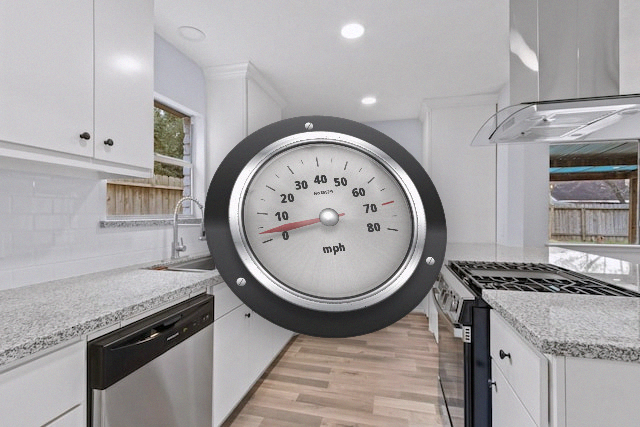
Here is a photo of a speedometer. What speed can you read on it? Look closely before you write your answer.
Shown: 2.5 mph
